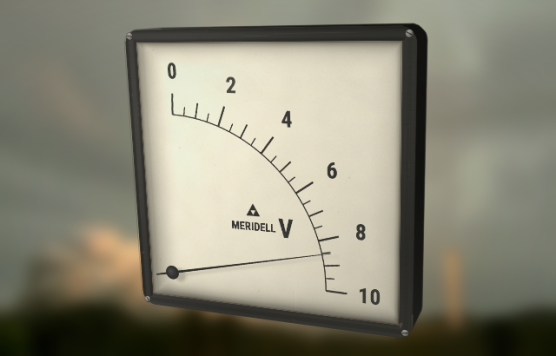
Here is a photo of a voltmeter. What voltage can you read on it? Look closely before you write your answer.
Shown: 8.5 V
